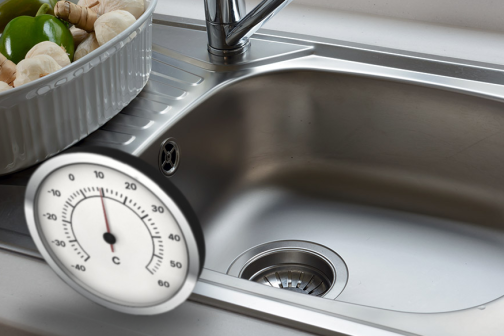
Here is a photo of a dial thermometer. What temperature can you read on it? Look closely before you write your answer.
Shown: 10 °C
